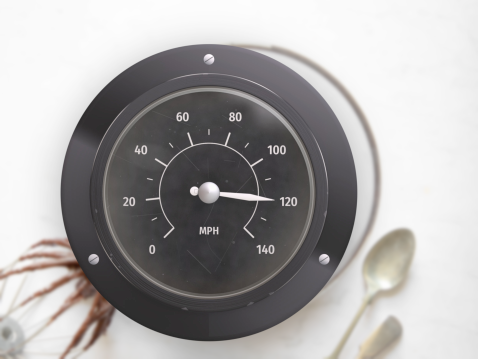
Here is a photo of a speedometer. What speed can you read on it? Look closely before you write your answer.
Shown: 120 mph
